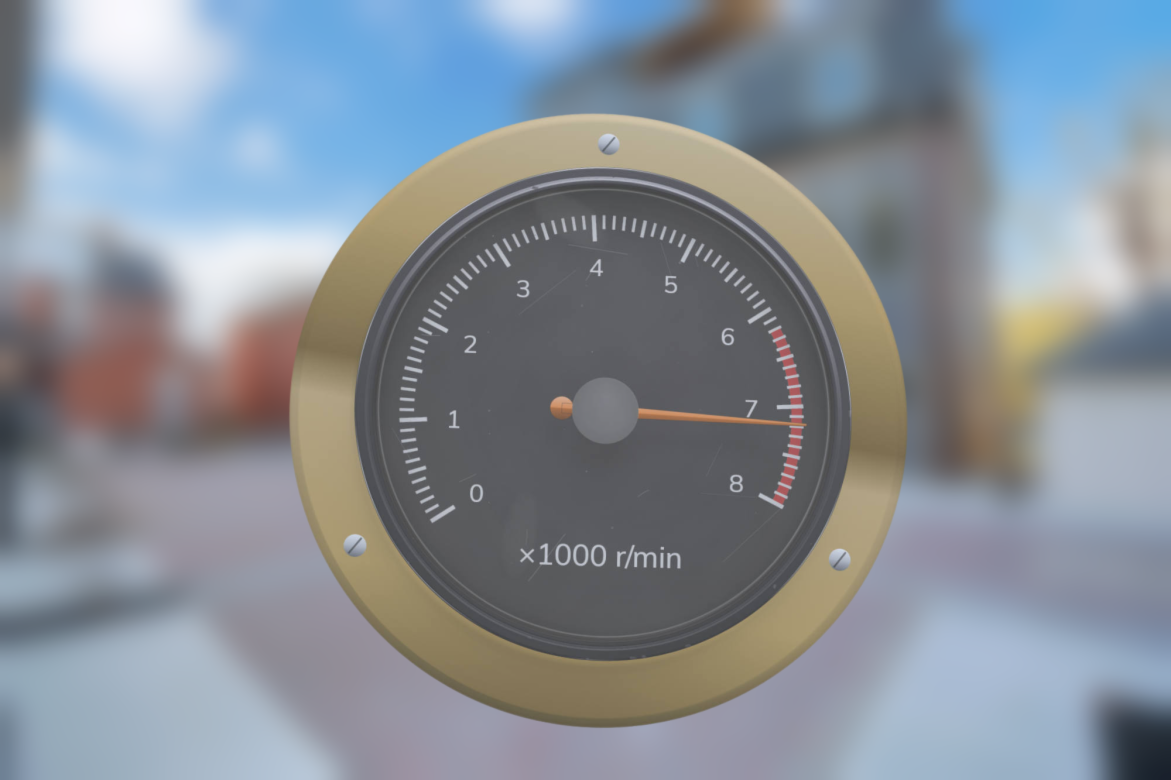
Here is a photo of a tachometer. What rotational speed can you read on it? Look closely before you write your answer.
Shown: 7200 rpm
